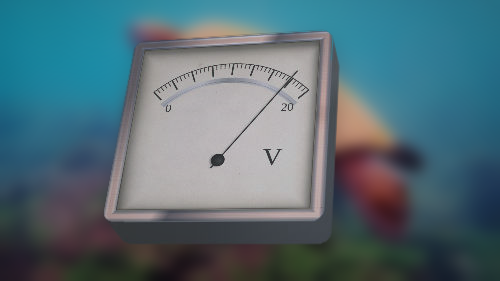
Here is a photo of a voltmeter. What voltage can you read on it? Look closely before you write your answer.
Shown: 17.5 V
